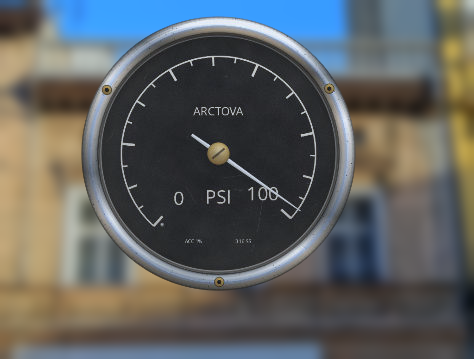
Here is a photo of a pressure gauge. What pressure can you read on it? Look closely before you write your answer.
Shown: 97.5 psi
